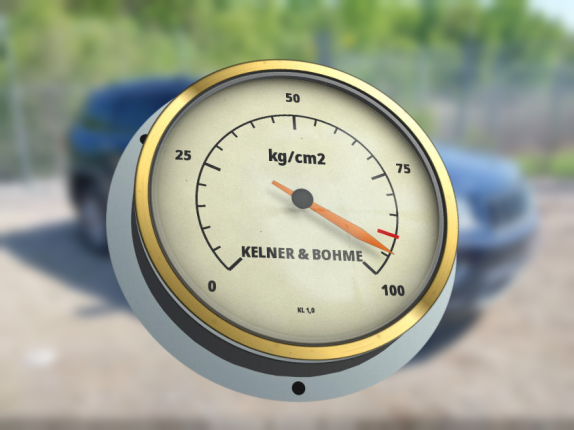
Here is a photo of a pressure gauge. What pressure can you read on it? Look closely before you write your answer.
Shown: 95 kg/cm²
